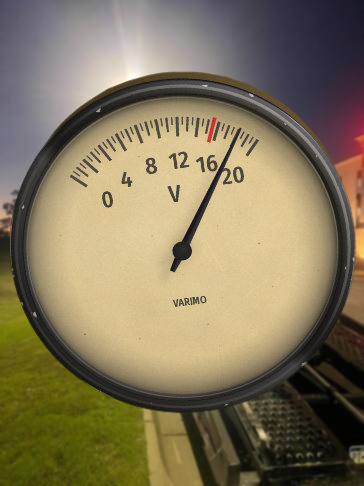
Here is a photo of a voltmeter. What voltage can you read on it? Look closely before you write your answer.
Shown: 18 V
